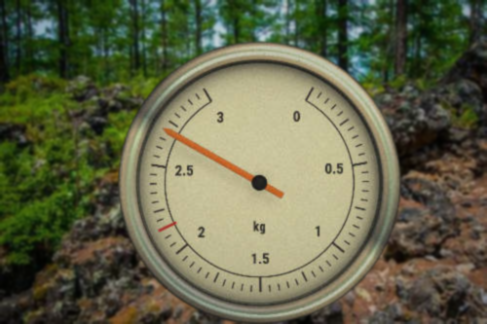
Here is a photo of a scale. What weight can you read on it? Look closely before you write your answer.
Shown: 2.7 kg
